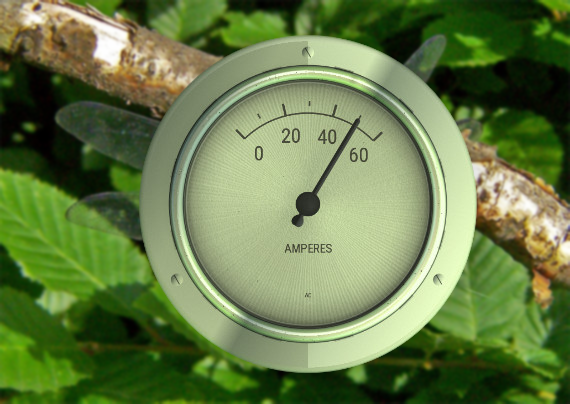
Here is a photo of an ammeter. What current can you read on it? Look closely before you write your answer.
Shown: 50 A
